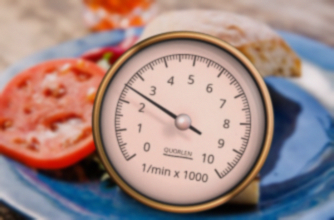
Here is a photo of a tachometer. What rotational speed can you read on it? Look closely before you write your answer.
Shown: 2500 rpm
